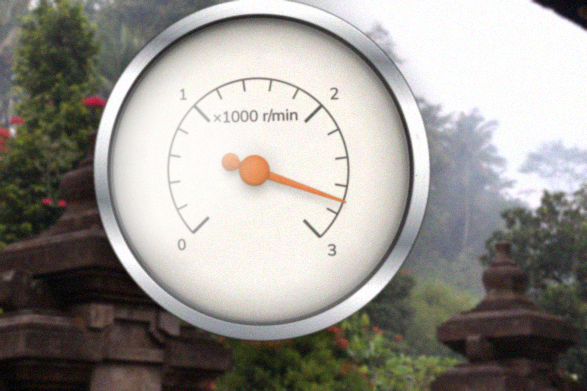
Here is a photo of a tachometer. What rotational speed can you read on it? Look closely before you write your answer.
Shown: 2700 rpm
